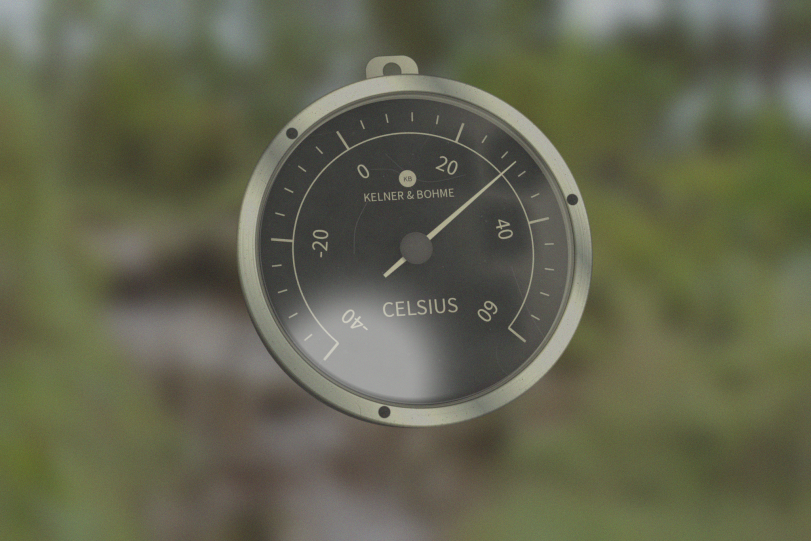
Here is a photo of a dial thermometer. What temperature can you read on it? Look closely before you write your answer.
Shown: 30 °C
